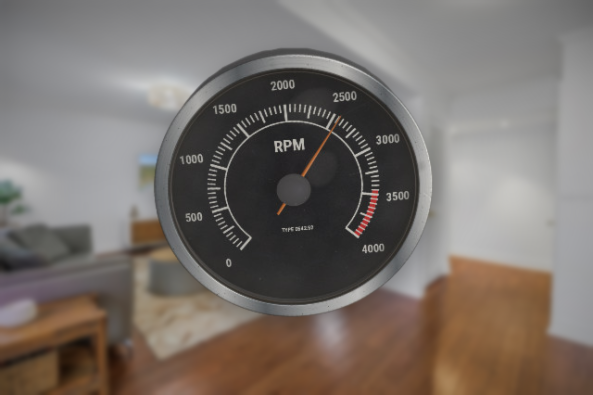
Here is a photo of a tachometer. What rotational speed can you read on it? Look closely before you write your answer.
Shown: 2550 rpm
